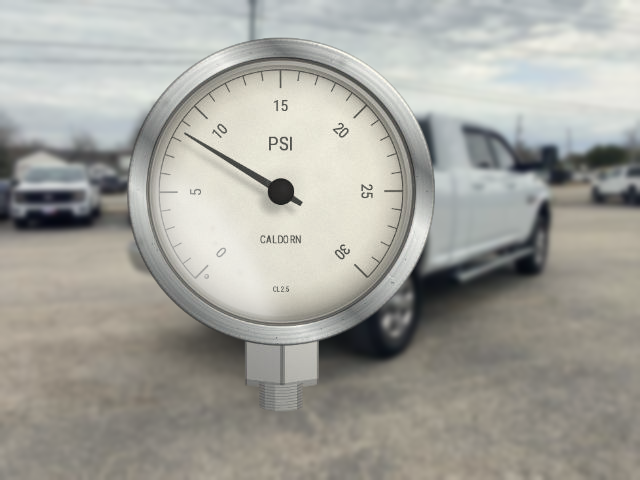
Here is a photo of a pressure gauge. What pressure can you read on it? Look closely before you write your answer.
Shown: 8.5 psi
